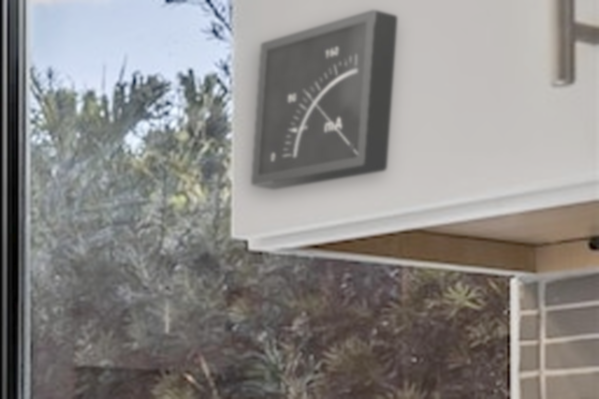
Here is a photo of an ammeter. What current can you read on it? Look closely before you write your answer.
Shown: 100 mA
